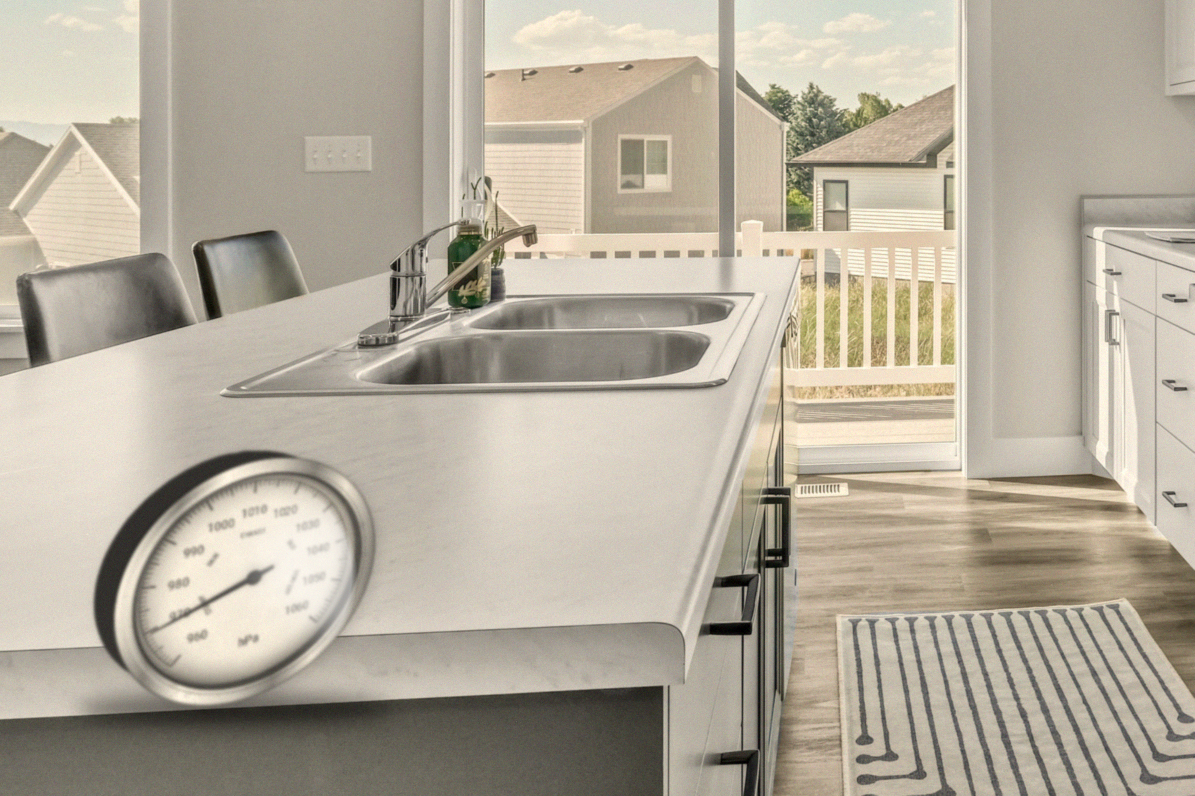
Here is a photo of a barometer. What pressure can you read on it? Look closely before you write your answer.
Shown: 970 hPa
